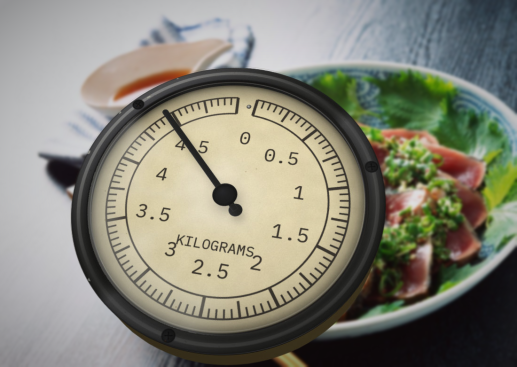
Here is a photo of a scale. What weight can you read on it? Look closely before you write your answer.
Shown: 4.45 kg
